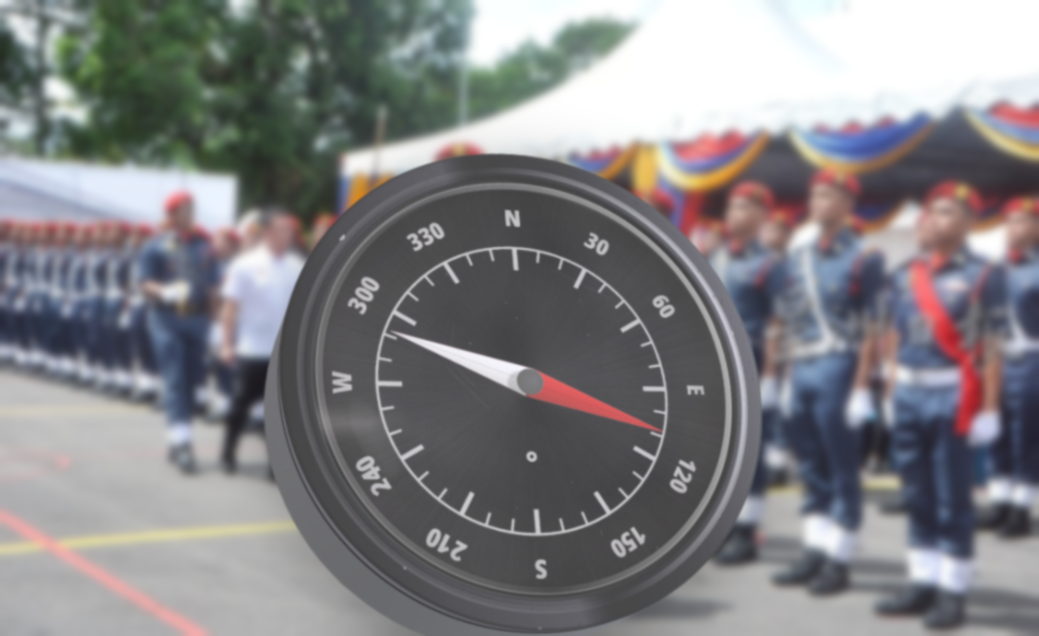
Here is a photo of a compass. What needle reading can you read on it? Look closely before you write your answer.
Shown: 110 °
